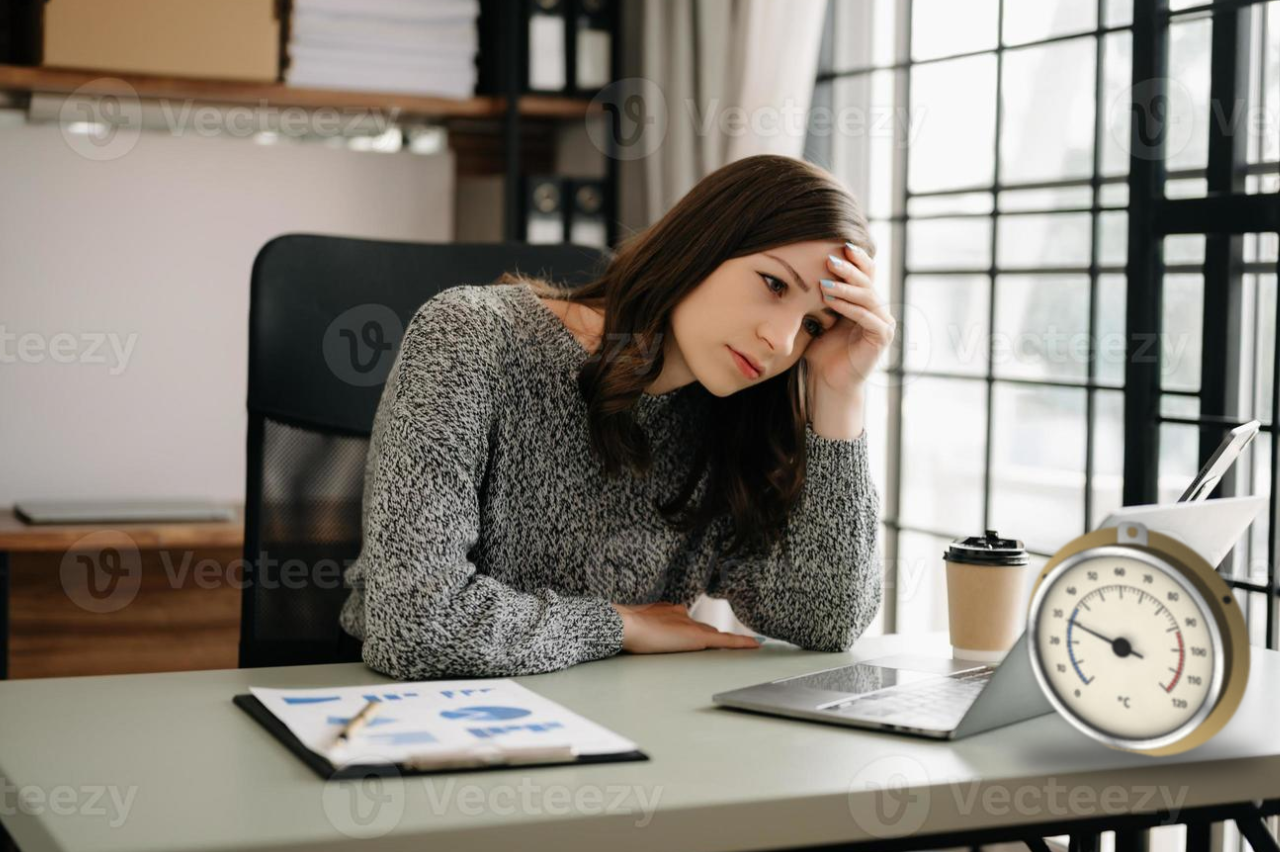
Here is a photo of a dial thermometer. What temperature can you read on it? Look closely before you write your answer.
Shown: 30 °C
